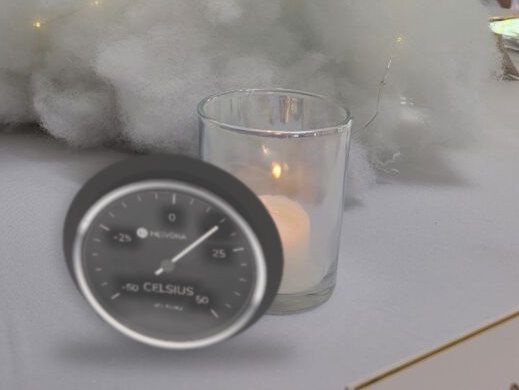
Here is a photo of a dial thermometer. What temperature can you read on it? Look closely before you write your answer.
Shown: 15 °C
